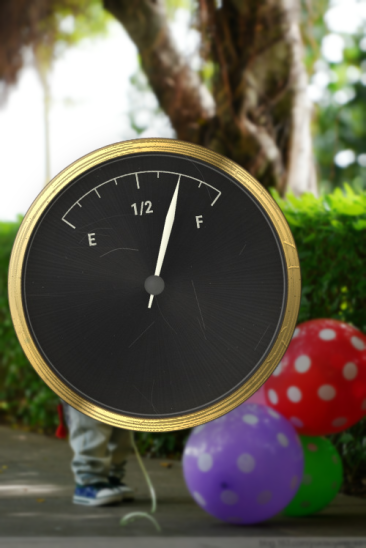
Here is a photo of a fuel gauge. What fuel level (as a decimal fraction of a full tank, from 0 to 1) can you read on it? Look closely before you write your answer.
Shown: 0.75
